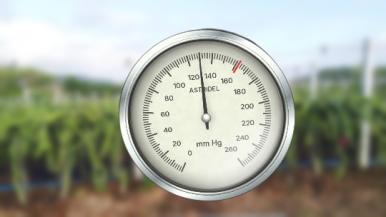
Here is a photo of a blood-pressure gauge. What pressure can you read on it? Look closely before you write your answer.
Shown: 130 mmHg
